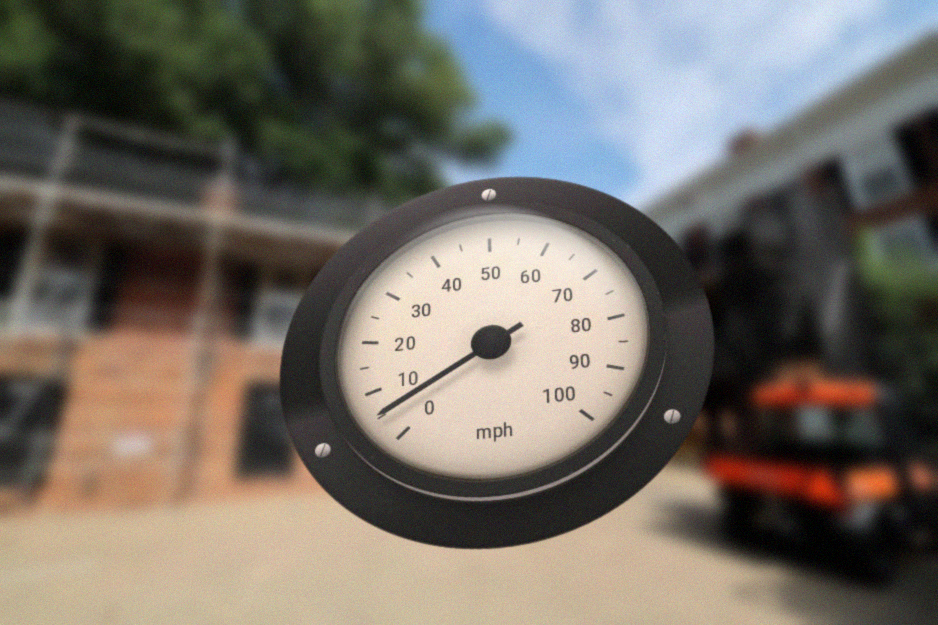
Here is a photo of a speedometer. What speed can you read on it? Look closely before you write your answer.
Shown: 5 mph
